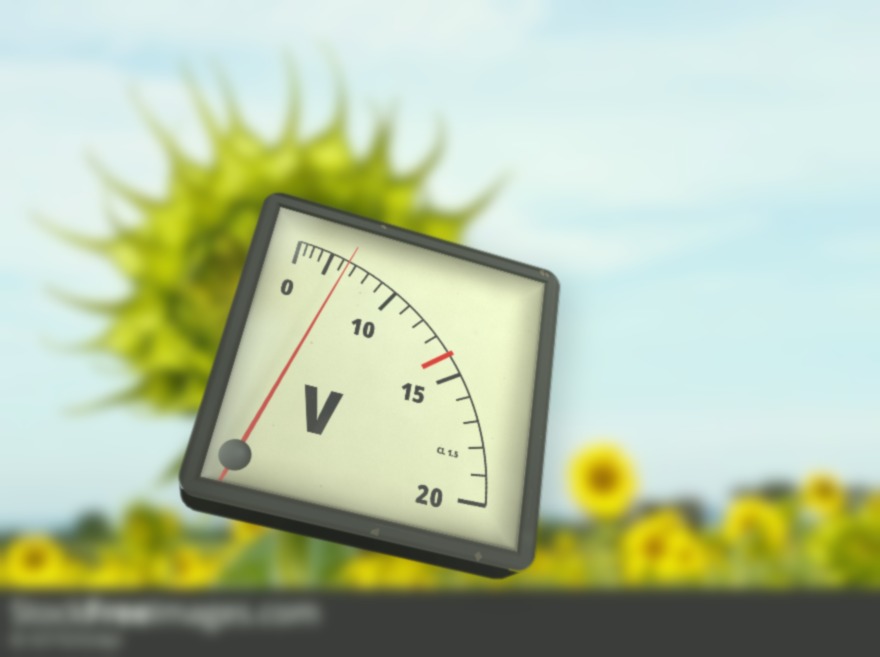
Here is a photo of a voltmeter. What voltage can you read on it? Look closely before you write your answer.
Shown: 6.5 V
